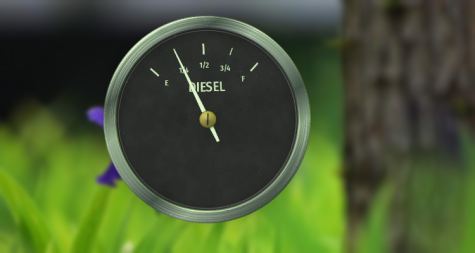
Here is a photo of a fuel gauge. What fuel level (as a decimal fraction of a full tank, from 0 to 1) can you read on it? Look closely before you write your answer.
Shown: 0.25
